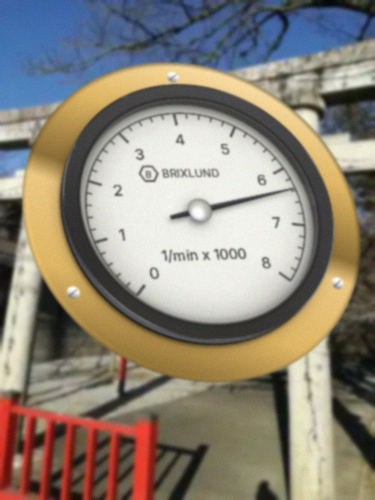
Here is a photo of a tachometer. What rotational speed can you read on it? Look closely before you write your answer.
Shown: 6400 rpm
